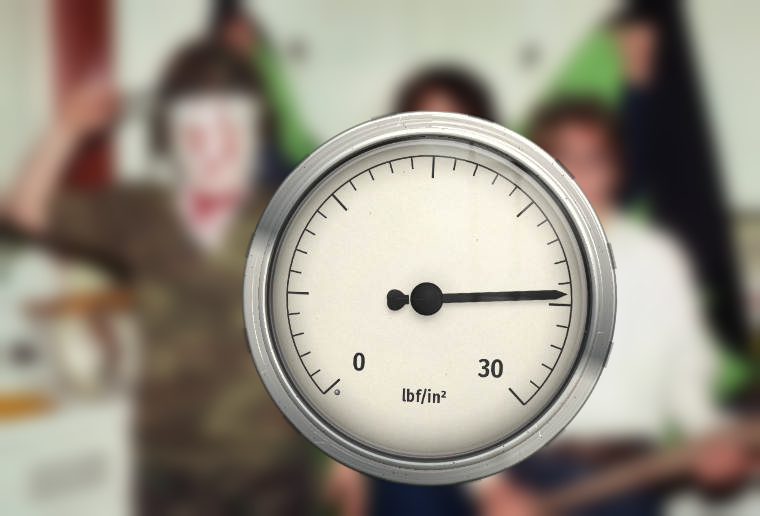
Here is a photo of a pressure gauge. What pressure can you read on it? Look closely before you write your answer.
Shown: 24.5 psi
